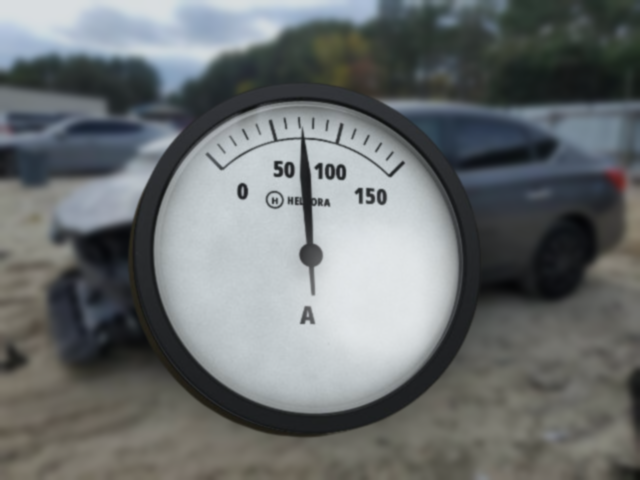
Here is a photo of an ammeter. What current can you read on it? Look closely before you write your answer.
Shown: 70 A
